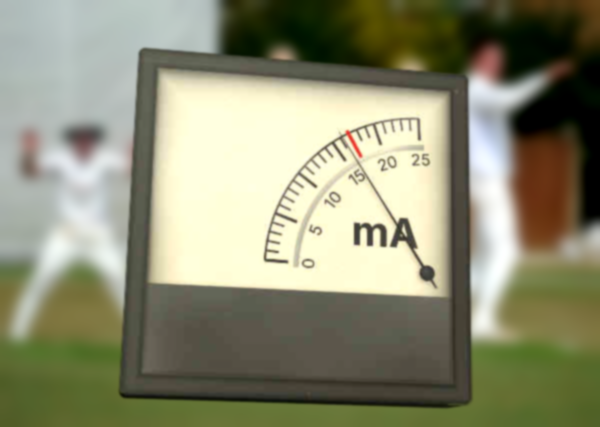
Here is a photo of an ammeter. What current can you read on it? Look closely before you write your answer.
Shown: 16 mA
